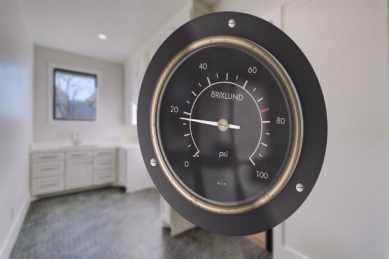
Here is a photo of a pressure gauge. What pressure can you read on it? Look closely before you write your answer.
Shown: 17.5 psi
